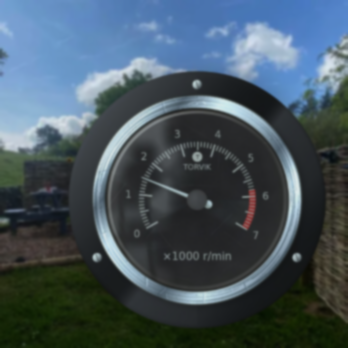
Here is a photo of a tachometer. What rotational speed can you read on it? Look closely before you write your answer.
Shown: 1500 rpm
